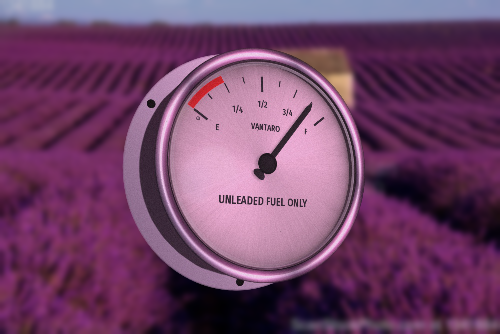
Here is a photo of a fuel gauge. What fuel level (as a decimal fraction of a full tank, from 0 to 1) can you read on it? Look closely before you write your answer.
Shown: 0.875
